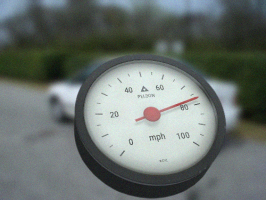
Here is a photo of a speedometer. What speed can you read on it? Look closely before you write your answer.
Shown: 77.5 mph
